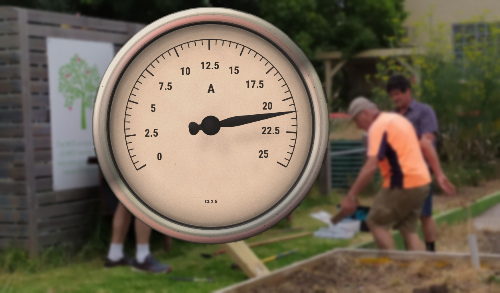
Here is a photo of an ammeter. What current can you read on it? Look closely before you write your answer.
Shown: 21 A
